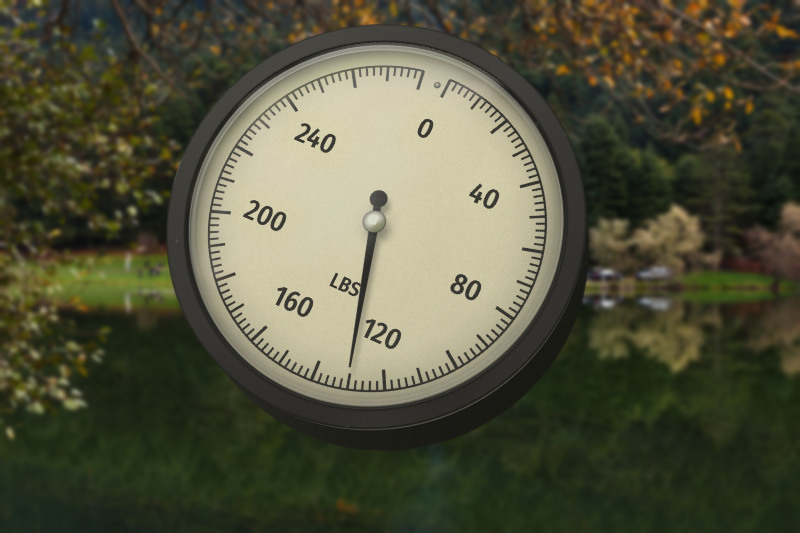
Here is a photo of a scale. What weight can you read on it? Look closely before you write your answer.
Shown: 130 lb
